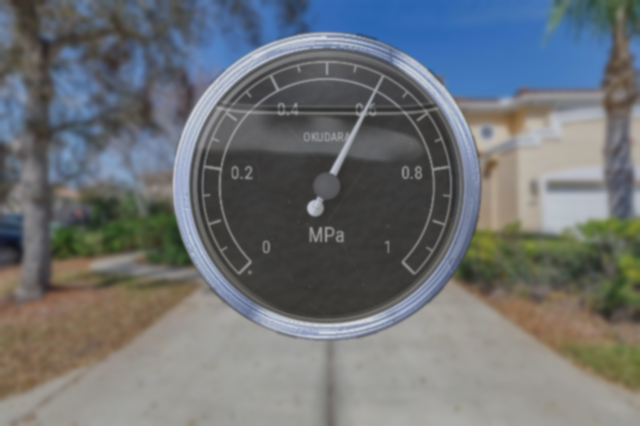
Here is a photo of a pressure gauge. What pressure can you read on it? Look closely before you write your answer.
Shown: 0.6 MPa
